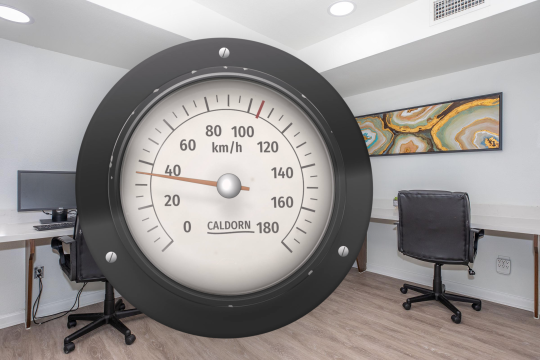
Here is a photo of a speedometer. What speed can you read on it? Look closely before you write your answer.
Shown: 35 km/h
